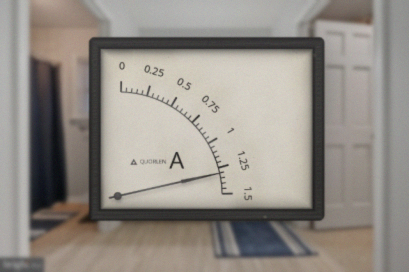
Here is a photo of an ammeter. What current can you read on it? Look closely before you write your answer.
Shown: 1.3 A
